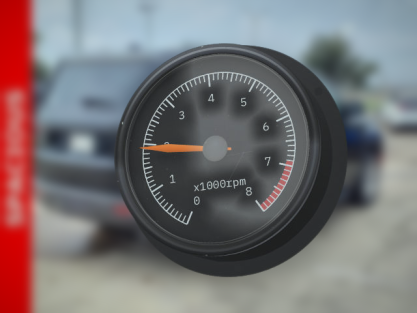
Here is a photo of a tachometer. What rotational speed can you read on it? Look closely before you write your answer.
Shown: 1900 rpm
